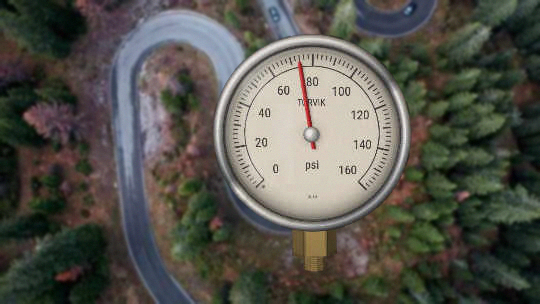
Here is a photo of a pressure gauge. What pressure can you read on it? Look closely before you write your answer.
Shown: 74 psi
